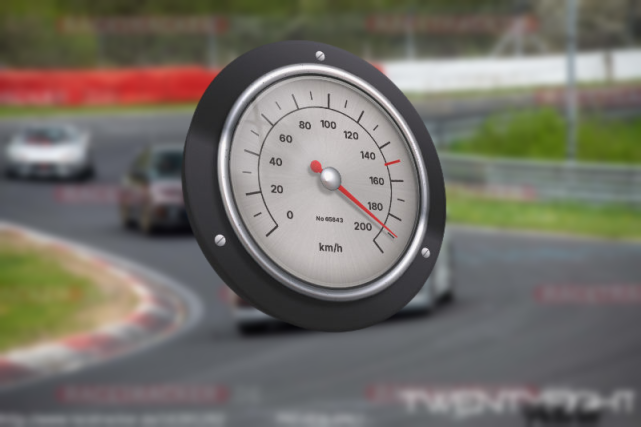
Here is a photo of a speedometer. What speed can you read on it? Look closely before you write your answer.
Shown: 190 km/h
